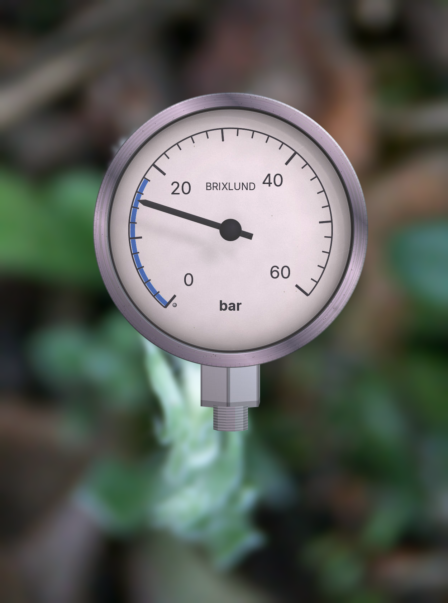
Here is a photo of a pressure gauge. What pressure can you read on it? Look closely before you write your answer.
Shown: 15 bar
